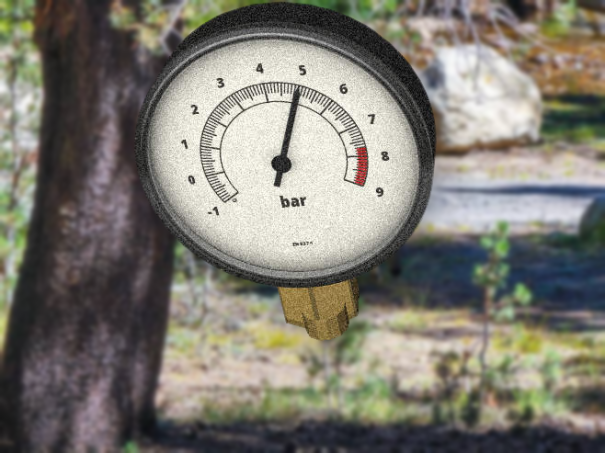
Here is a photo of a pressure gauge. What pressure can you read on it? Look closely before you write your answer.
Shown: 5 bar
